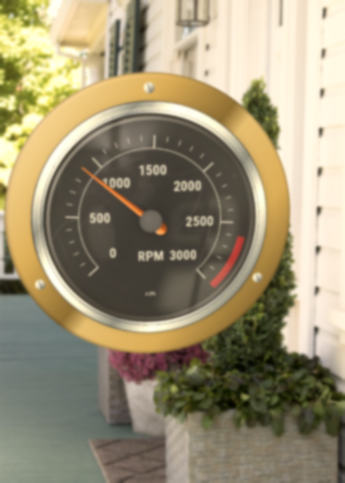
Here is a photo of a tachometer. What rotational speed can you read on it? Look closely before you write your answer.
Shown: 900 rpm
